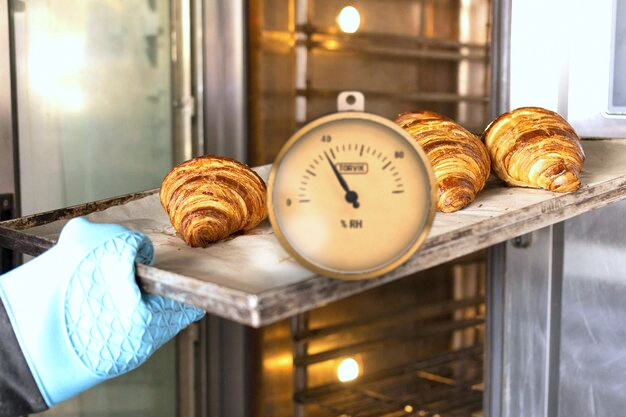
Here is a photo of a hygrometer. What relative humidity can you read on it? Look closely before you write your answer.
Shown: 36 %
